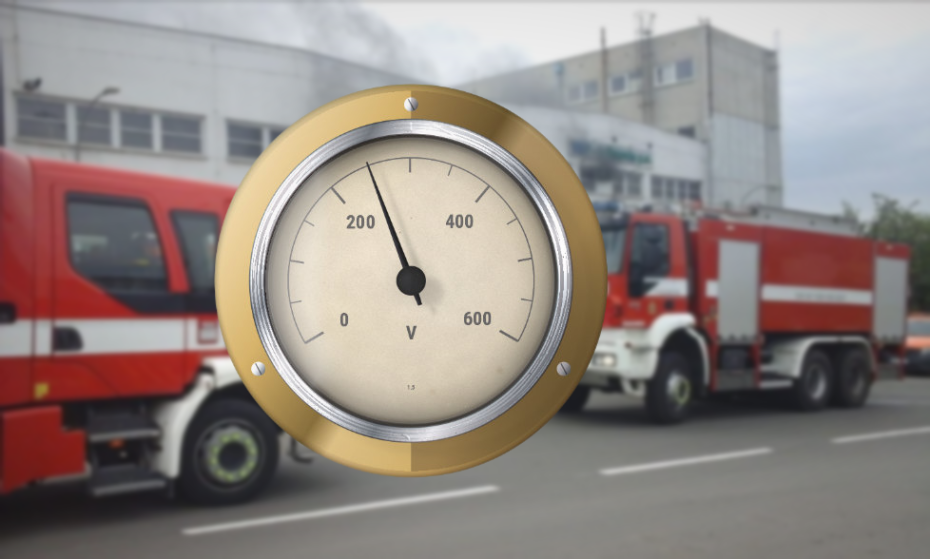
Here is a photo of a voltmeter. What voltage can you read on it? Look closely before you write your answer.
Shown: 250 V
